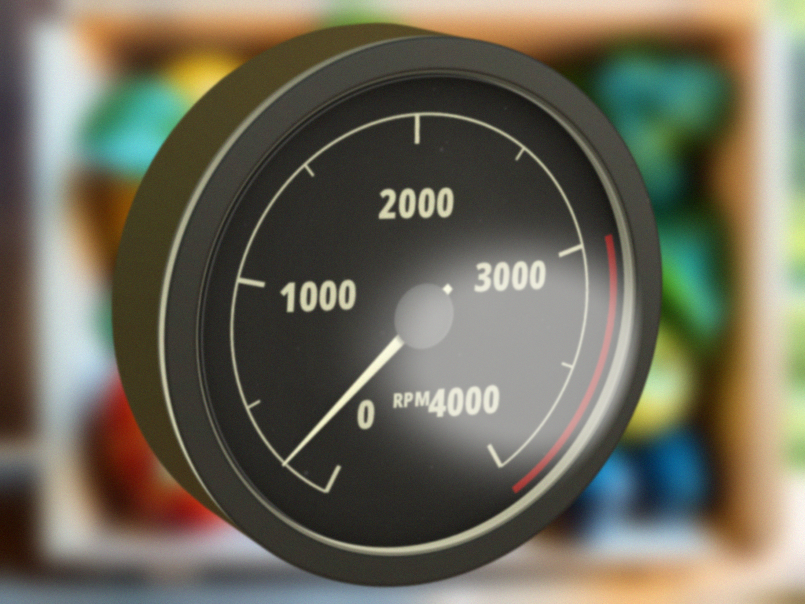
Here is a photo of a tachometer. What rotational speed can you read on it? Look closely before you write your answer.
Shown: 250 rpm
